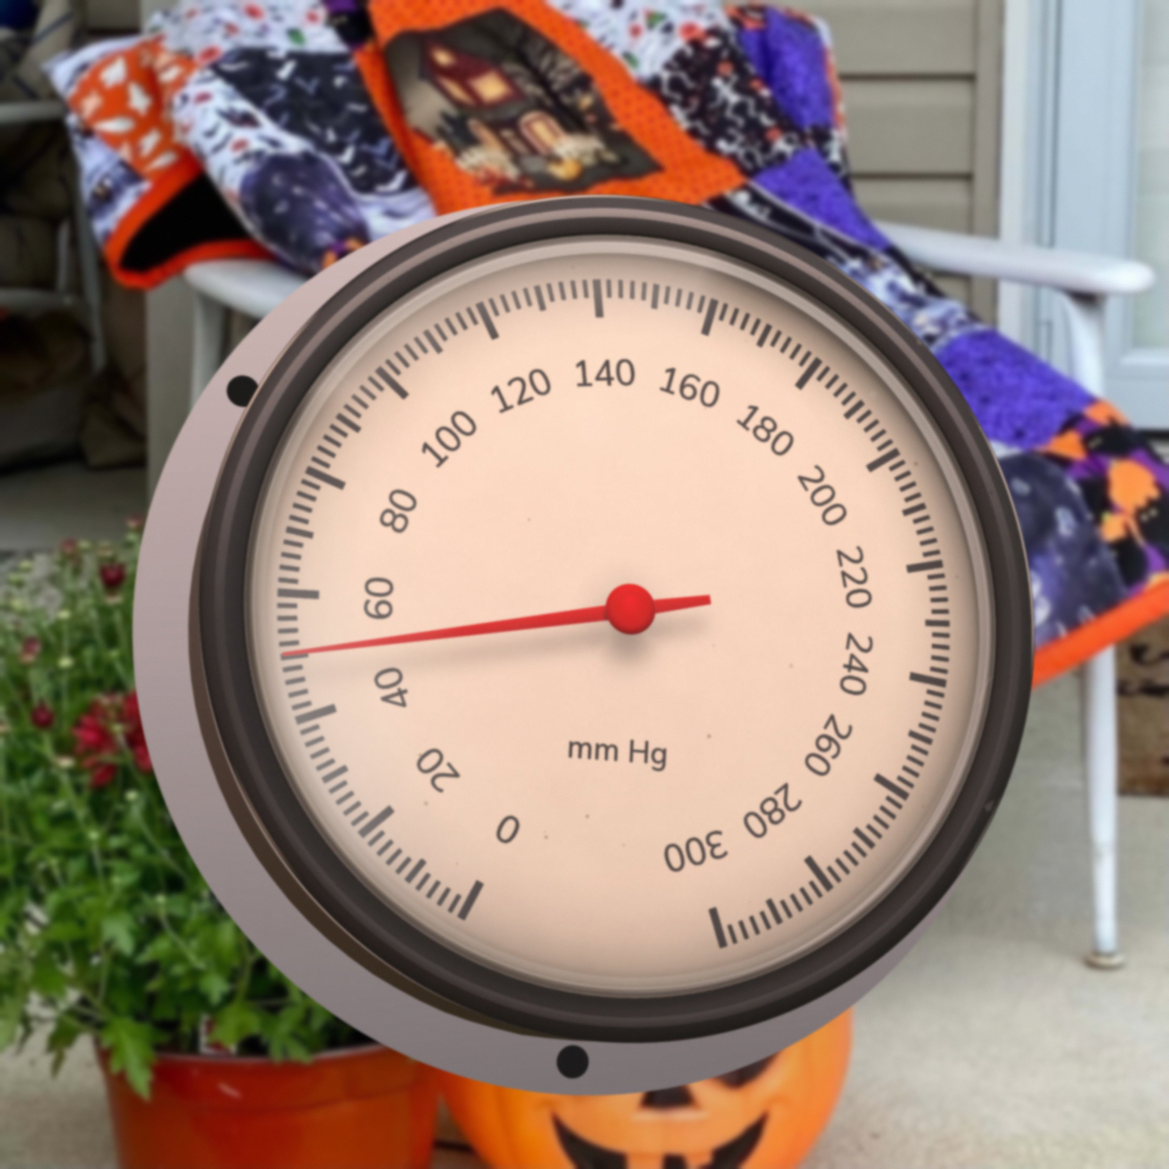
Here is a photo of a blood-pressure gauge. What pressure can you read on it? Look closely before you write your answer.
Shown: 50 mmHg
